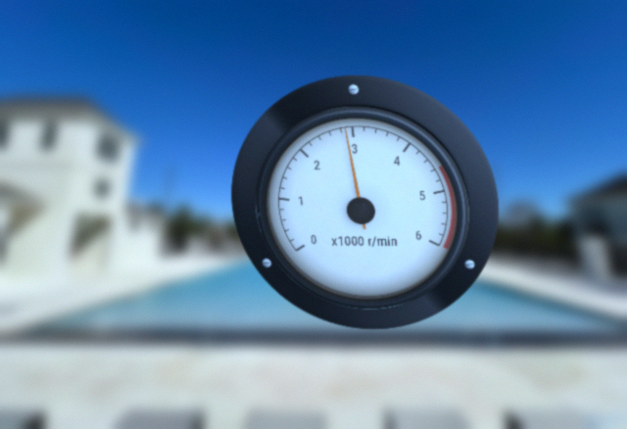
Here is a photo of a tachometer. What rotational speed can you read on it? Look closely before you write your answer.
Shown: 2900 rpm
